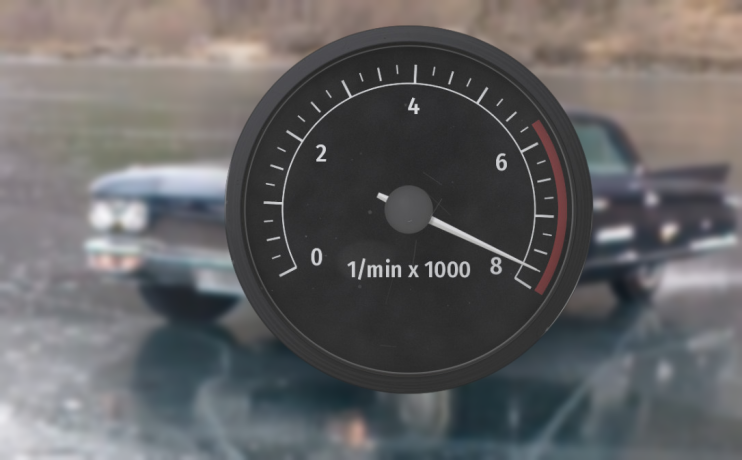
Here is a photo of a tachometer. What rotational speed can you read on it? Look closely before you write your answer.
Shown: 7750 rpm
